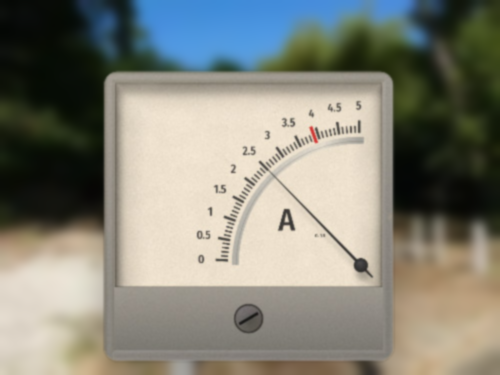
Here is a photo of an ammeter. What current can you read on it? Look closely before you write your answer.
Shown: 2.5 A
